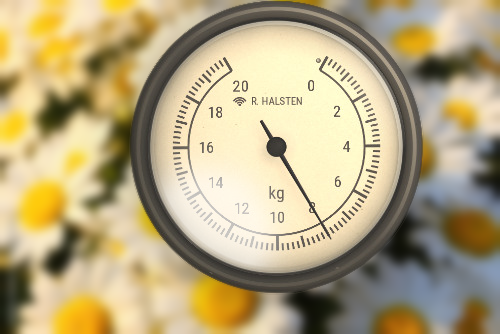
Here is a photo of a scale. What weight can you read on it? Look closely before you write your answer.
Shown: 8 kg
